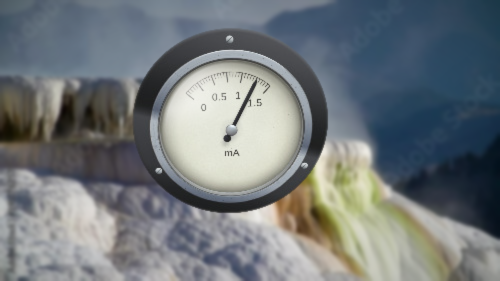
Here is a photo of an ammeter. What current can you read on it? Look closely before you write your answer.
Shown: 1.25 mA
